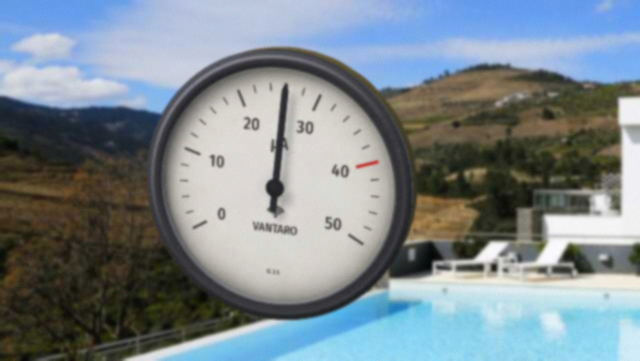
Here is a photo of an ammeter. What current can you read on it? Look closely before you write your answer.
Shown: 26 µA
